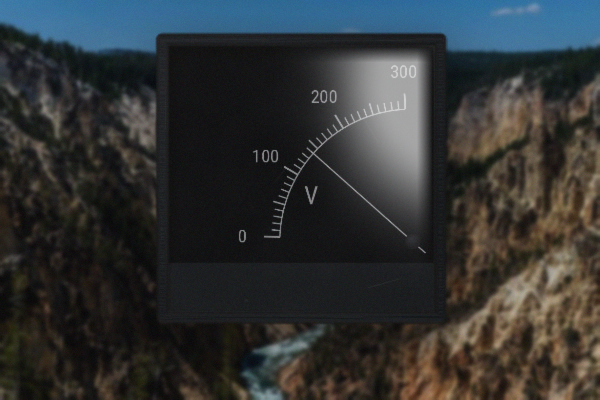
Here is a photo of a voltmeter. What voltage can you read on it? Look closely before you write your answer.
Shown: 140 V
